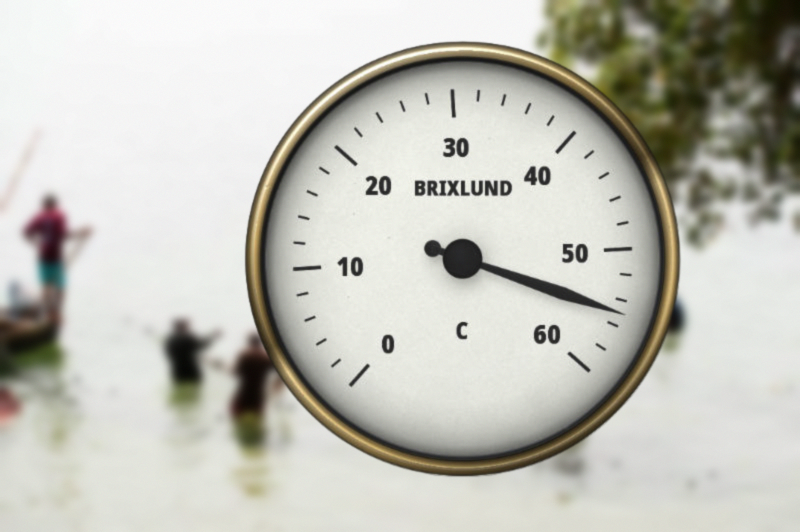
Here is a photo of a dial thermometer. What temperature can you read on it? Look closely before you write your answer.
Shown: 55 °C
